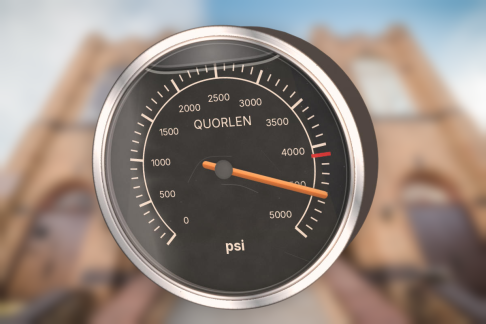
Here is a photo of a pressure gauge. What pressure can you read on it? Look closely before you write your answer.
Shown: 4500 psi
